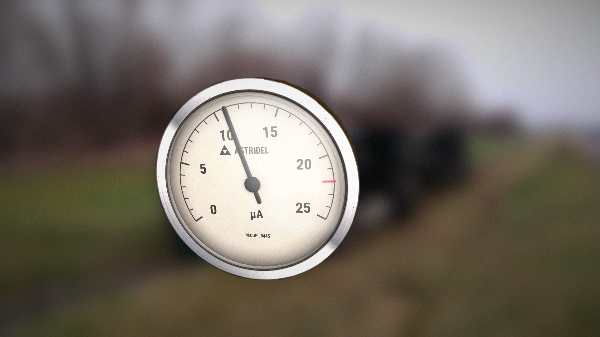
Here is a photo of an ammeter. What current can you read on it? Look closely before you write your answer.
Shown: 11 µA
